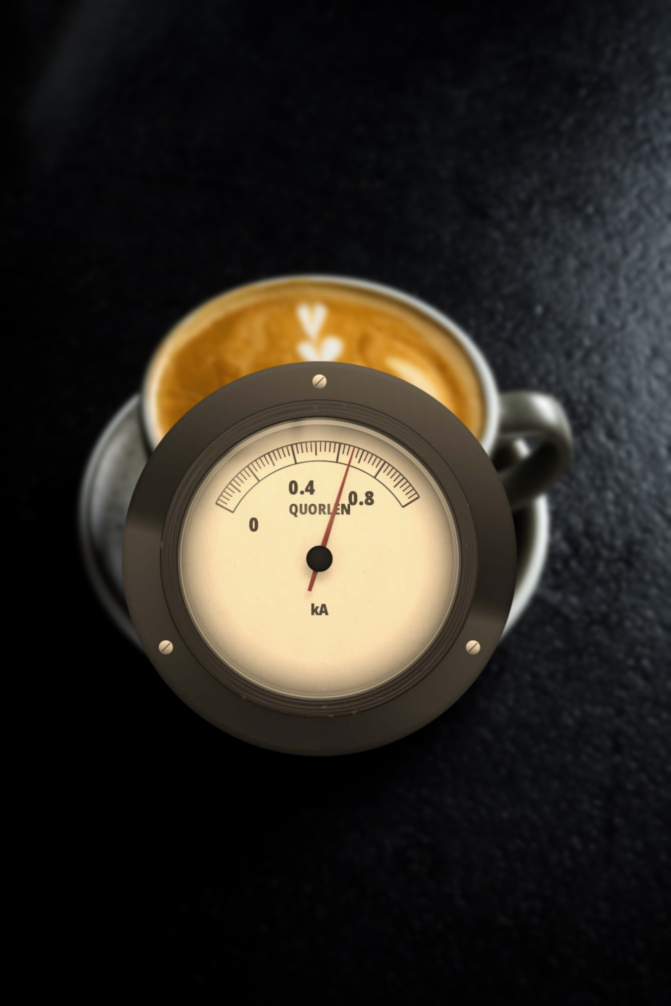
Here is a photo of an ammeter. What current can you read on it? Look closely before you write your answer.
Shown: 0.66 kA
